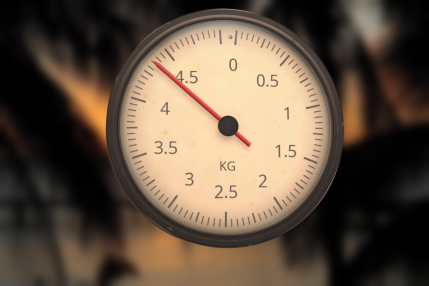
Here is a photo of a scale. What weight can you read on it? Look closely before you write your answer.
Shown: 4.35 kg
